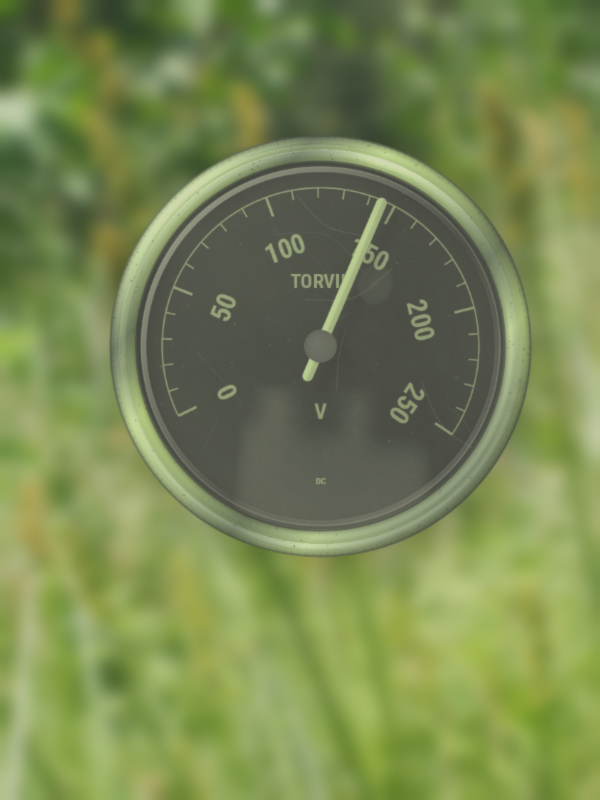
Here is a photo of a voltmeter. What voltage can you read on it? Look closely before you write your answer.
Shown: 145 V
